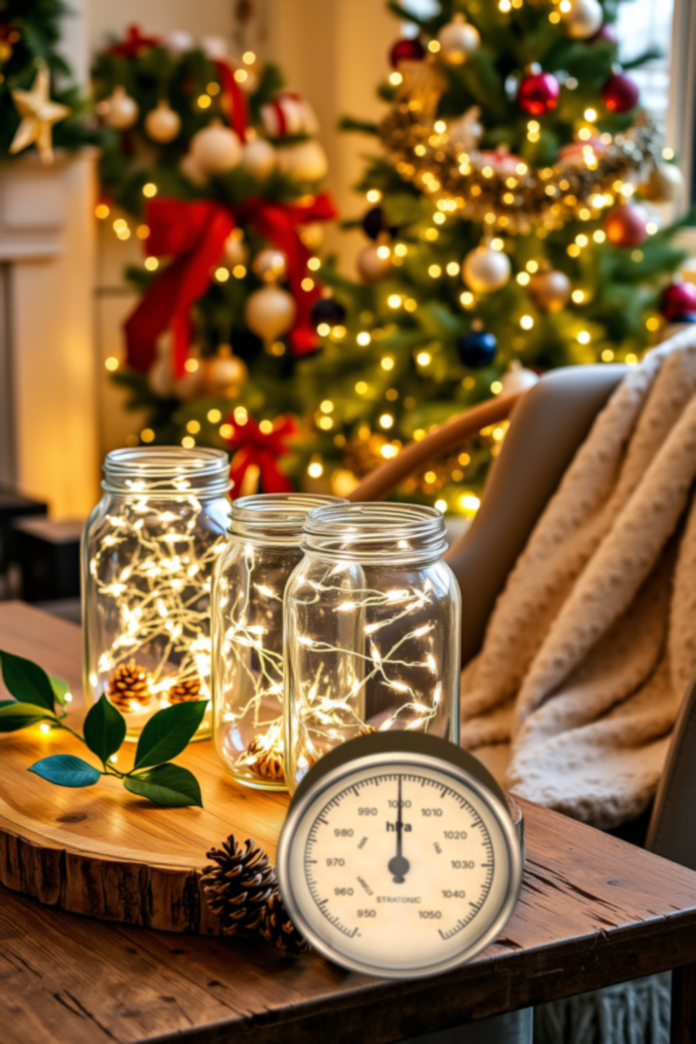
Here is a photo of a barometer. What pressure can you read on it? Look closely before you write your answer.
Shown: 1000 hPa
